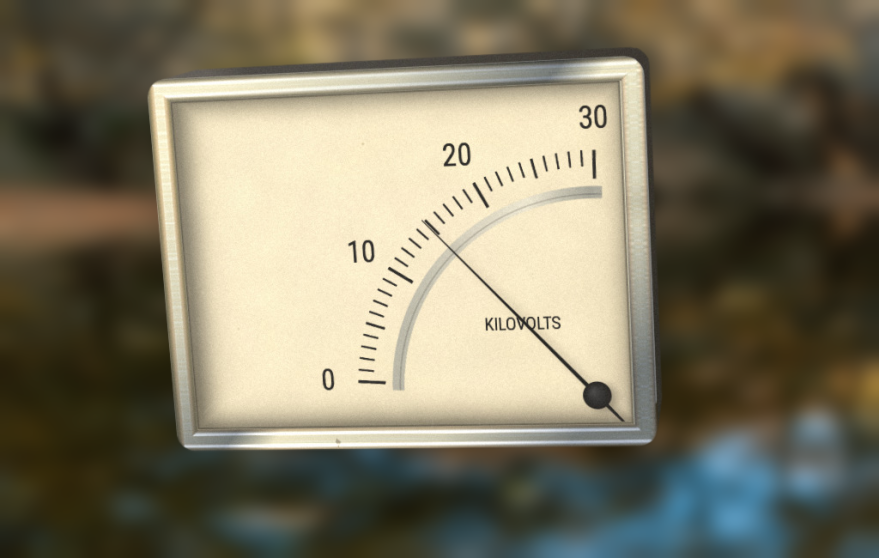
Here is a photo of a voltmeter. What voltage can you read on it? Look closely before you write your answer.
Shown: 15 kV
